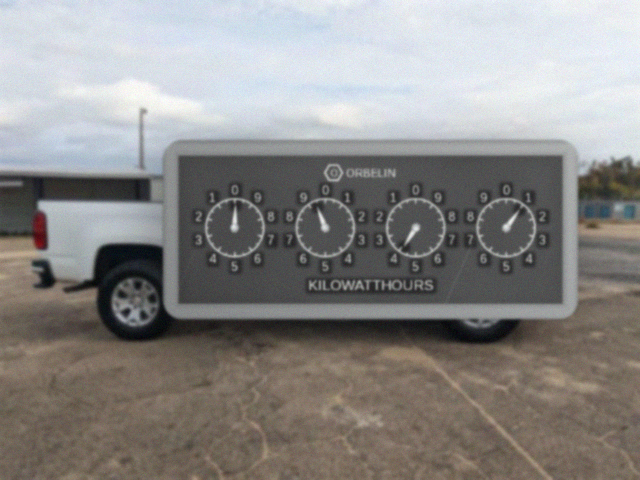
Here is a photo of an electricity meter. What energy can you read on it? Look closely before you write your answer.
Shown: 9941 kWh
